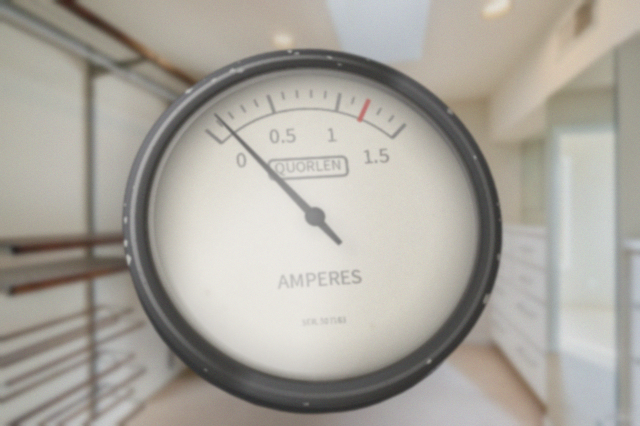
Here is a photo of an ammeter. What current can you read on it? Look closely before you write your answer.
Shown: 0.1 A
